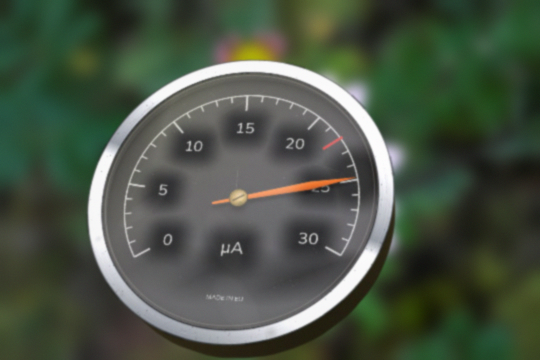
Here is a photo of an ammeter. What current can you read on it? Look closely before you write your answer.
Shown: 25 µA
